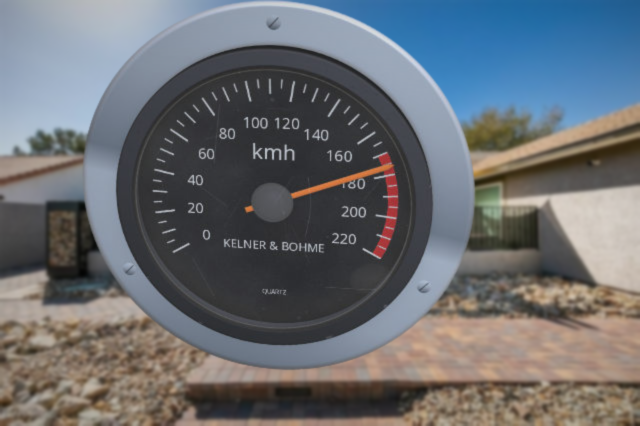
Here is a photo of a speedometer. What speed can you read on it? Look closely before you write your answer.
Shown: 175 km/h
